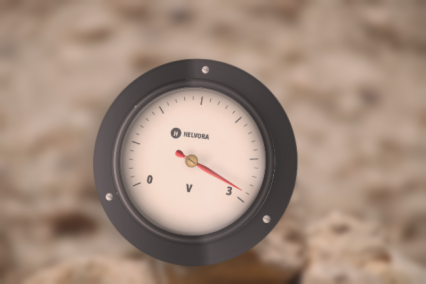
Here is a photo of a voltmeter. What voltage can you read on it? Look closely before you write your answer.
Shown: 2.9 V
